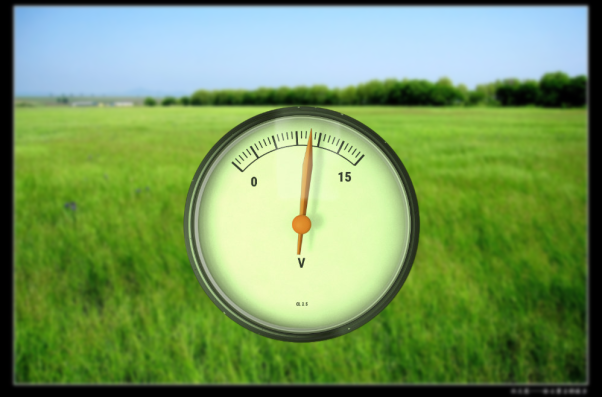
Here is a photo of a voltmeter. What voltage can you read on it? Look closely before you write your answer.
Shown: 9 V
